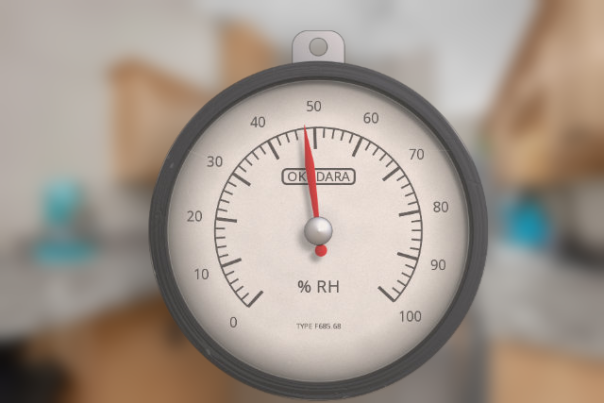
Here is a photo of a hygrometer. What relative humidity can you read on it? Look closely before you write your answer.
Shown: 48 %
